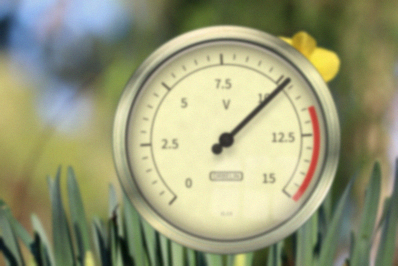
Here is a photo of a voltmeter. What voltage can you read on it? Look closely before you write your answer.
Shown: 10.25 V
